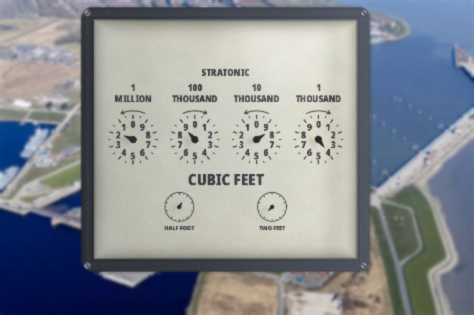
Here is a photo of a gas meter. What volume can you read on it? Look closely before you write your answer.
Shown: 188400 ft³
